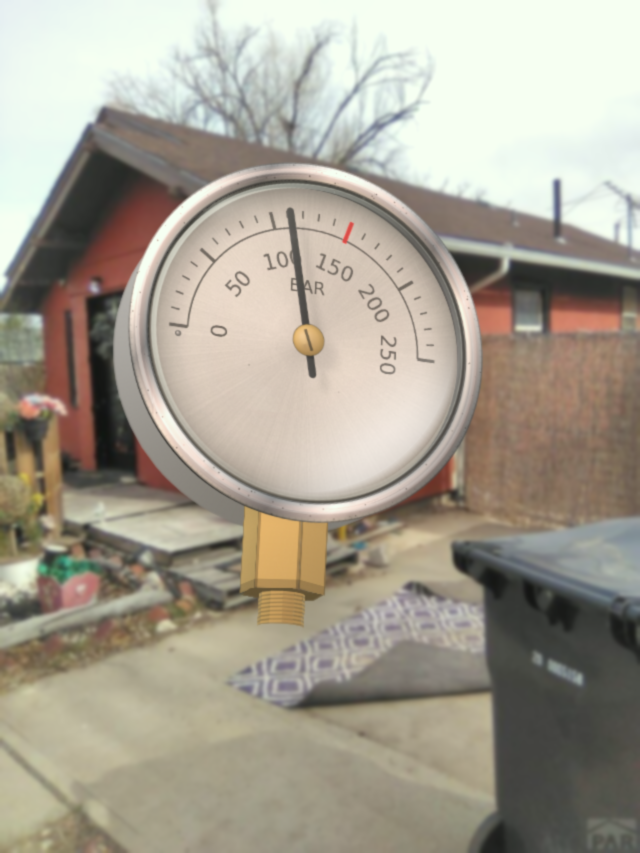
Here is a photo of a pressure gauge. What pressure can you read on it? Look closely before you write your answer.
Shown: 110 bar
